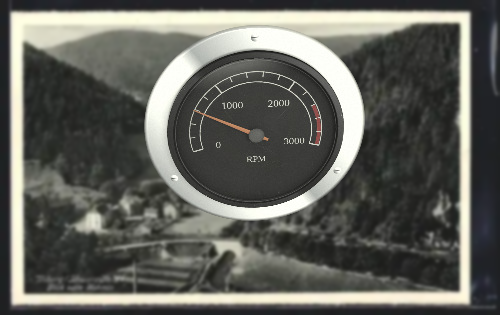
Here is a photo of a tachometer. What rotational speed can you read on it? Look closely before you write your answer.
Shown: 600 rpm
